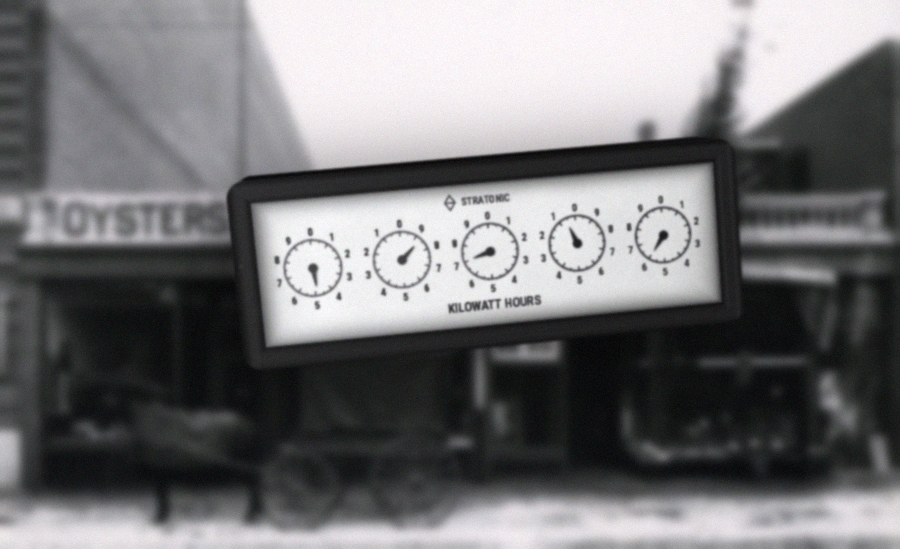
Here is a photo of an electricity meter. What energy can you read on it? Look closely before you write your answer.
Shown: 48706 kWh
